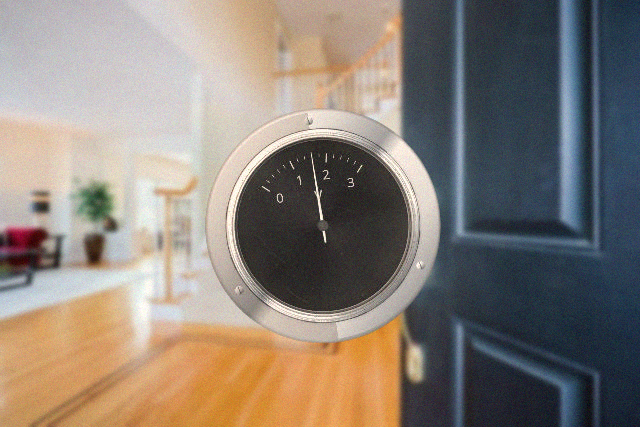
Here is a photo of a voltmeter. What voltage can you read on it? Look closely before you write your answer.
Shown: 1.6 V
